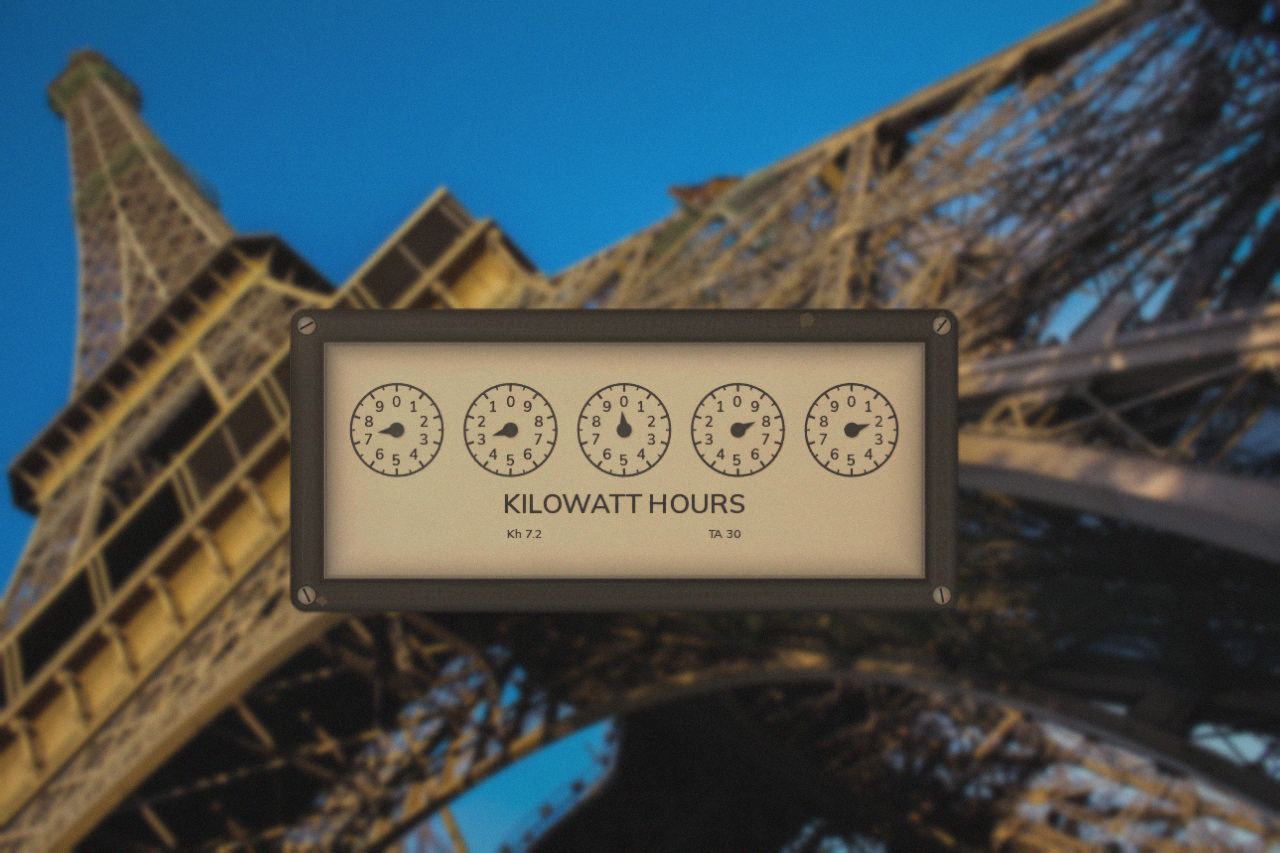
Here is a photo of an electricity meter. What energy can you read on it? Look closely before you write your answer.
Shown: 72982 kWh
